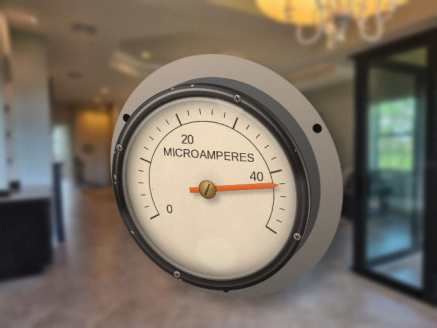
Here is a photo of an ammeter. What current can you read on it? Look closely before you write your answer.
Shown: 42 µA
